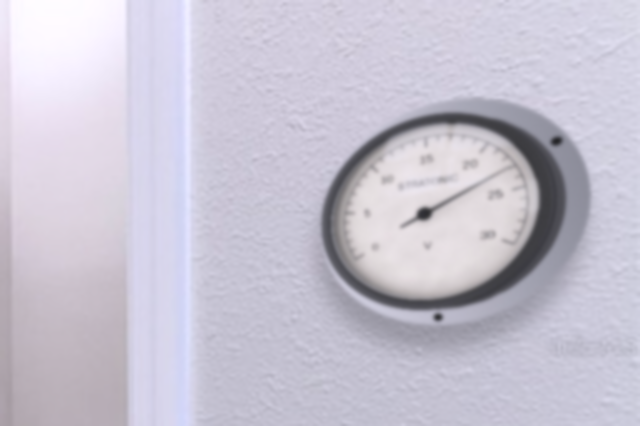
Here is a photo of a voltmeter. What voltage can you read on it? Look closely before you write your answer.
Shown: 23 V
